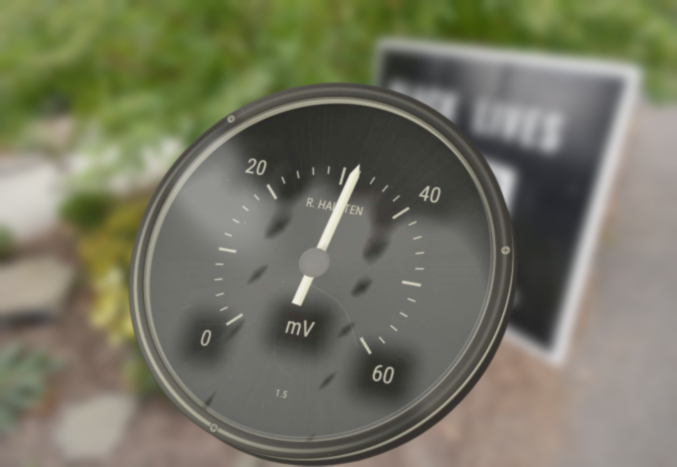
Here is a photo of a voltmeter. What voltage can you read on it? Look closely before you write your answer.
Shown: 32 mV
